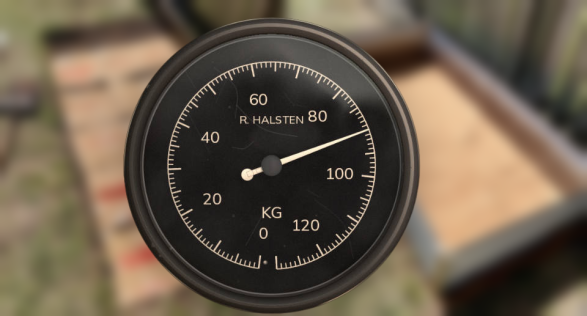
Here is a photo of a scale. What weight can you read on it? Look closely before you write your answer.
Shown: 90 kg
